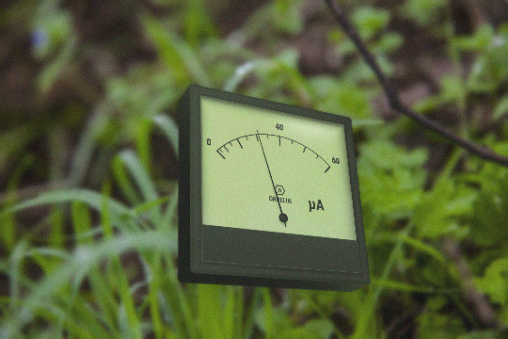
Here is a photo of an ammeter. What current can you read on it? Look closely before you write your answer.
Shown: 30 µA
